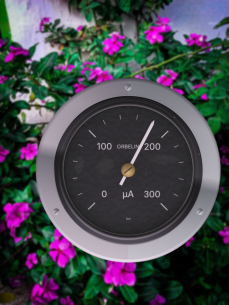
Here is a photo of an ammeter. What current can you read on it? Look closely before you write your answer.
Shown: 180 µA
